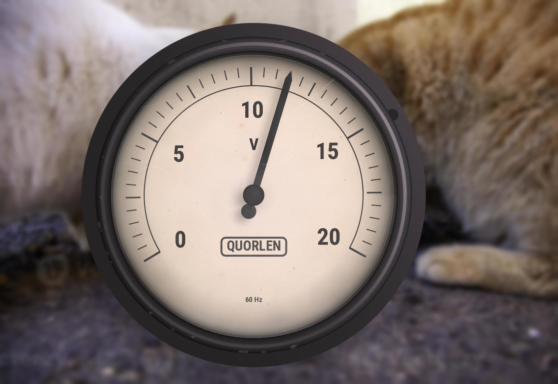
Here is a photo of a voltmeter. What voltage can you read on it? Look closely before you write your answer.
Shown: 11.5 V
